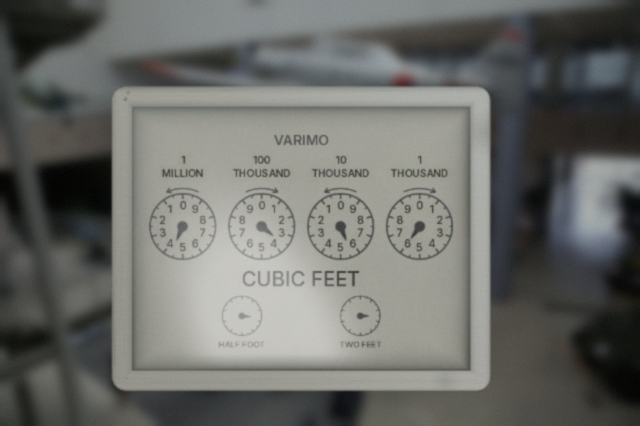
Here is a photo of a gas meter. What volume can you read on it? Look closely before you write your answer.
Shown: 435600 ft³
